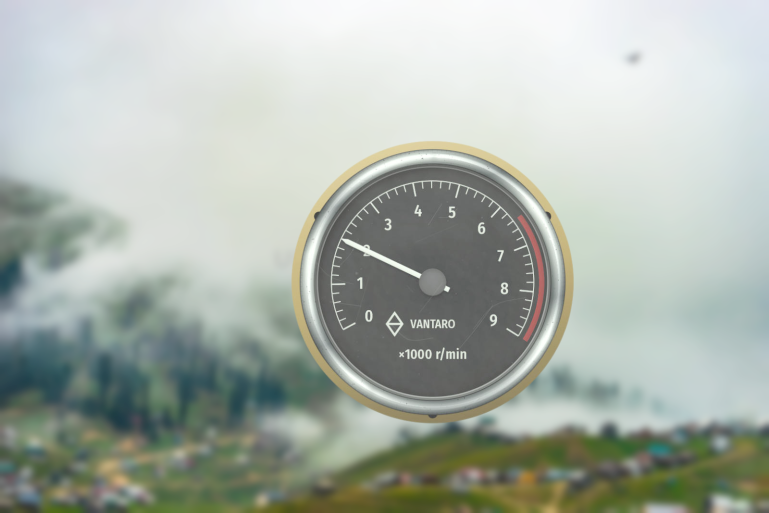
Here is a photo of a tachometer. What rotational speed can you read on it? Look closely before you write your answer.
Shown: 2000 rpm
